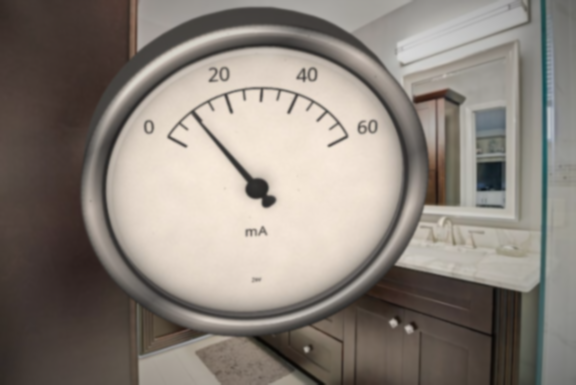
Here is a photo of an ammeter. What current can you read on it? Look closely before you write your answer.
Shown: 10 mA
